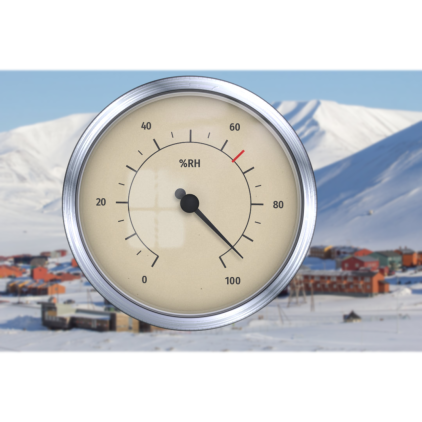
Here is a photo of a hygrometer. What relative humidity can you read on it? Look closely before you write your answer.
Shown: 95 %
